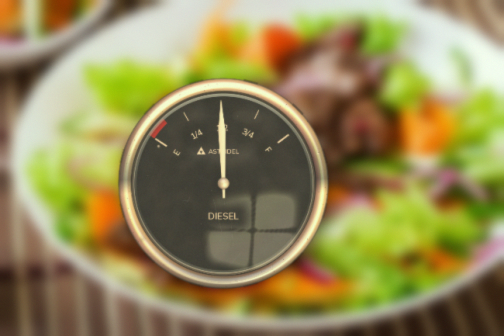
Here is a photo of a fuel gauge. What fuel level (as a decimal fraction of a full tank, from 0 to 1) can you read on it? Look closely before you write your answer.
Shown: 0.5
